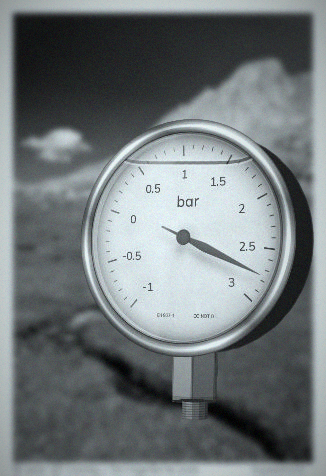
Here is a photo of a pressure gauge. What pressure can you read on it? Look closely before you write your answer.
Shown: 2.75 bar
